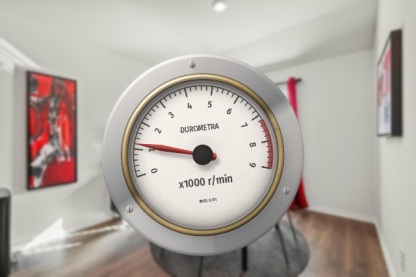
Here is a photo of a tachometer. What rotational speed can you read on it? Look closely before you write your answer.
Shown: 1200 rpm
